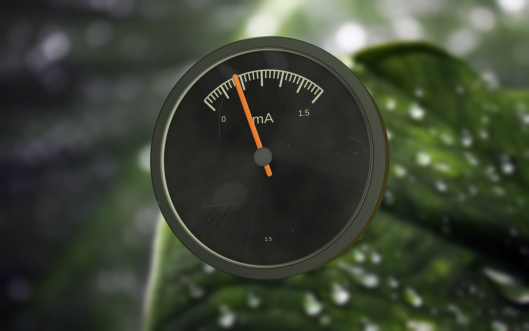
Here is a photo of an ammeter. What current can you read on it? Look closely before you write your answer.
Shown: 0.45 mA
